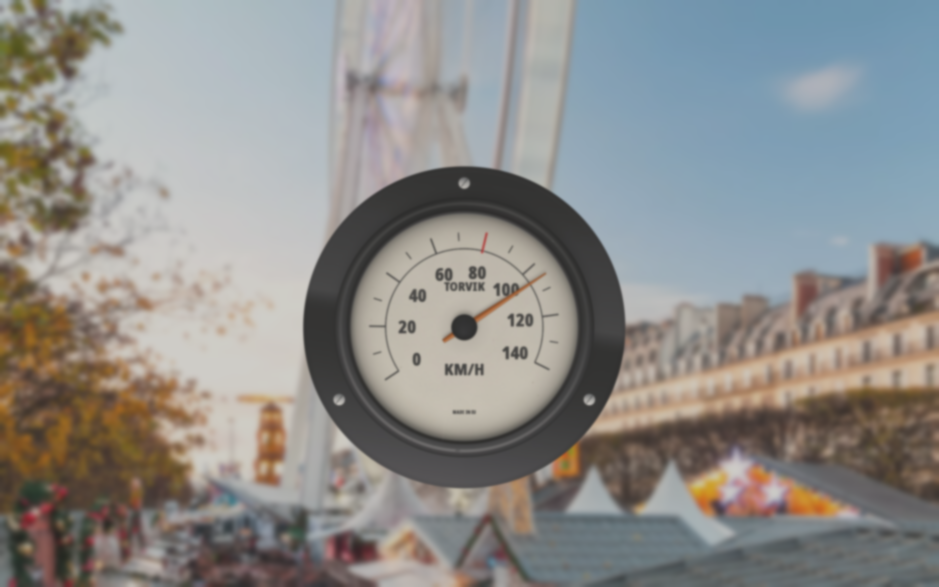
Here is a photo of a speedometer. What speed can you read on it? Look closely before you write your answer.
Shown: 105 km/h
